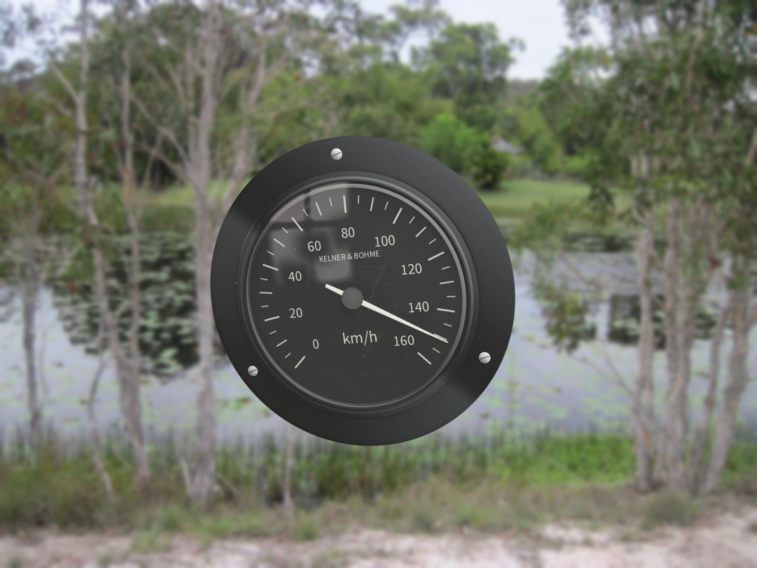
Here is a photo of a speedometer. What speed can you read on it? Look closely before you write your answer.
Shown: 150 km/h
